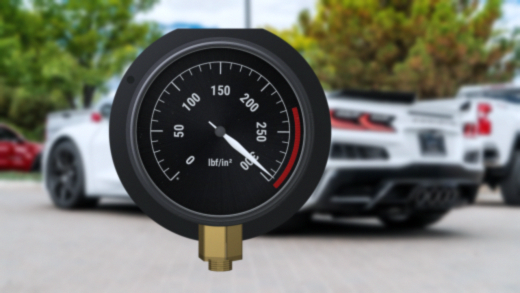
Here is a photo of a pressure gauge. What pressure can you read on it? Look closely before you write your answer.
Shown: 295 psi
